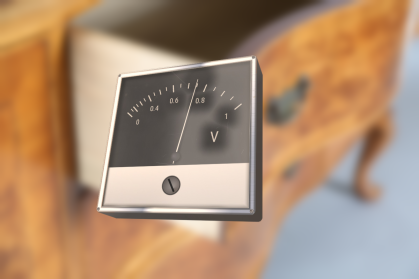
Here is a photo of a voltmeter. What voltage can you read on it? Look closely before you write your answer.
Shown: 0.75 V
